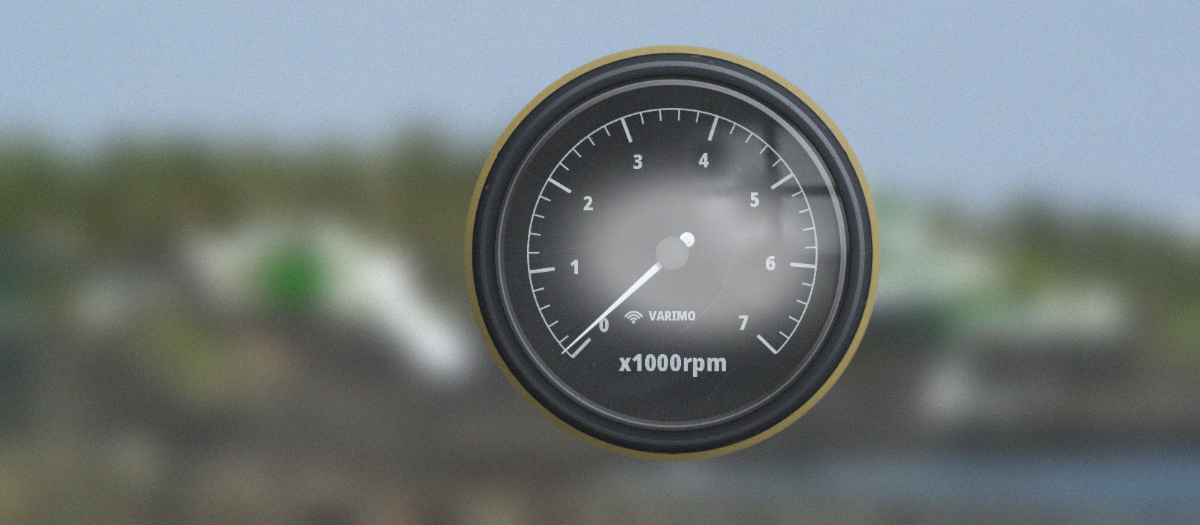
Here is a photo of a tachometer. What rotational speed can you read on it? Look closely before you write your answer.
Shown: 100 rpm
